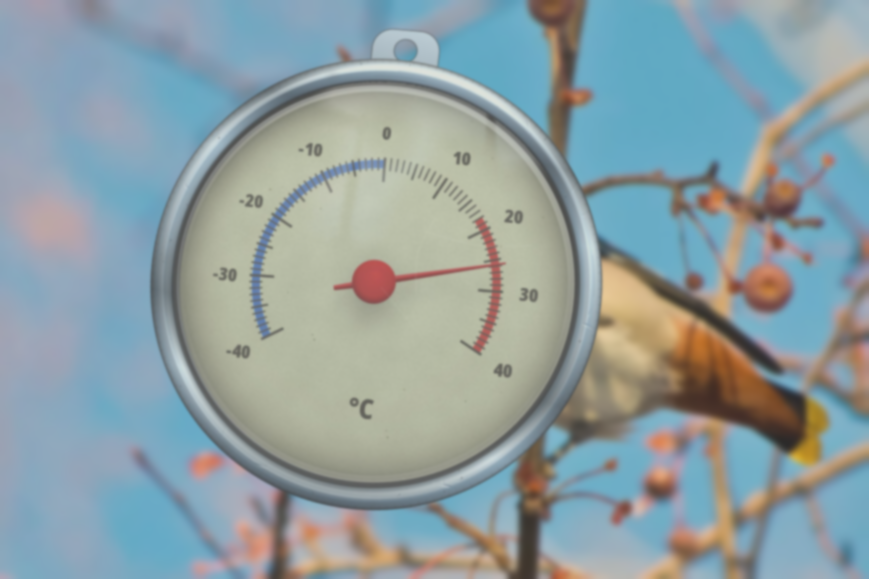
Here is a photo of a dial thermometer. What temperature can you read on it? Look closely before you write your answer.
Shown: 26 °C
